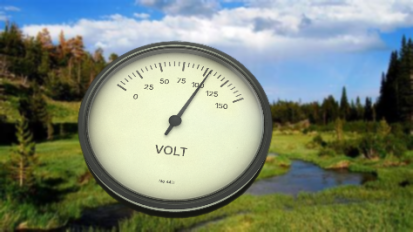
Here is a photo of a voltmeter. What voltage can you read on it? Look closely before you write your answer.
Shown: 105 V
